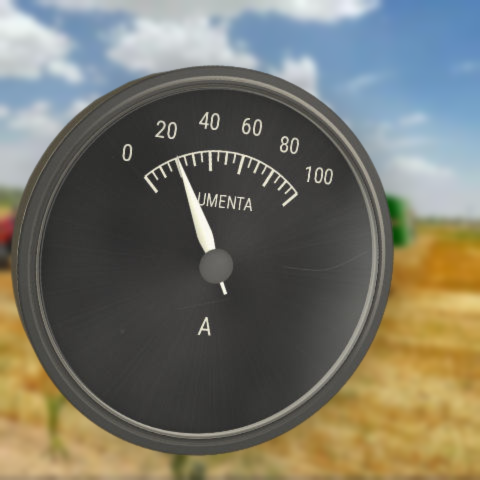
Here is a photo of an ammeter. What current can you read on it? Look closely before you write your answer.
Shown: 20 A
